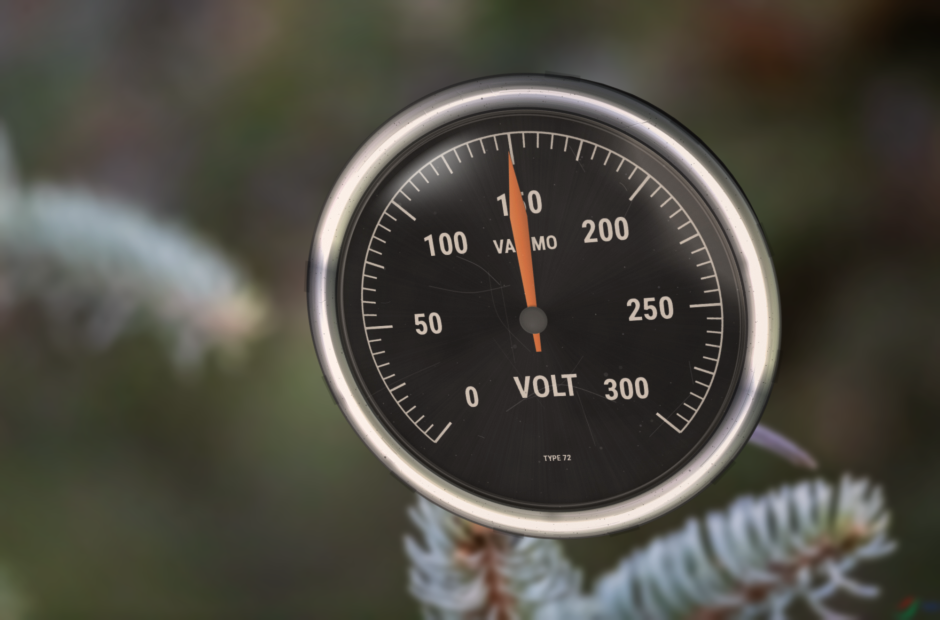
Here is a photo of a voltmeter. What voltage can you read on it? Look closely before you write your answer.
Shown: 150 V
